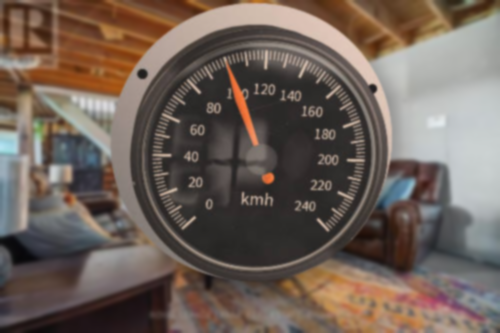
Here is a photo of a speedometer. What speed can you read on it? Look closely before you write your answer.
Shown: 100 km/h
